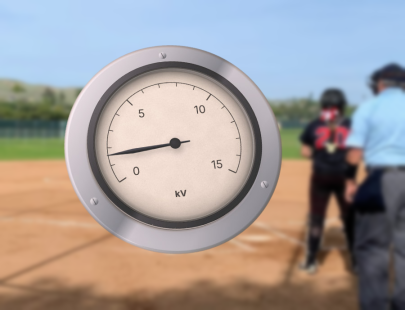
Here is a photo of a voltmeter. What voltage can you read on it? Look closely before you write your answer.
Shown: 1.5 kV
